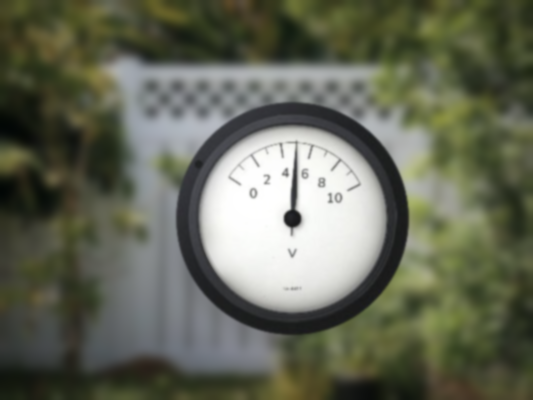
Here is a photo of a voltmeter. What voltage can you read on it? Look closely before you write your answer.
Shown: 5 V
